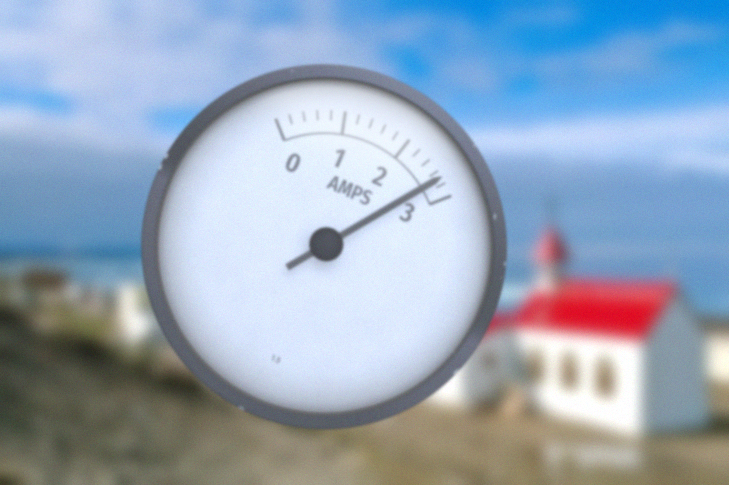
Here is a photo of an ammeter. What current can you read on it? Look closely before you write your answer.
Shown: 2.7 A
